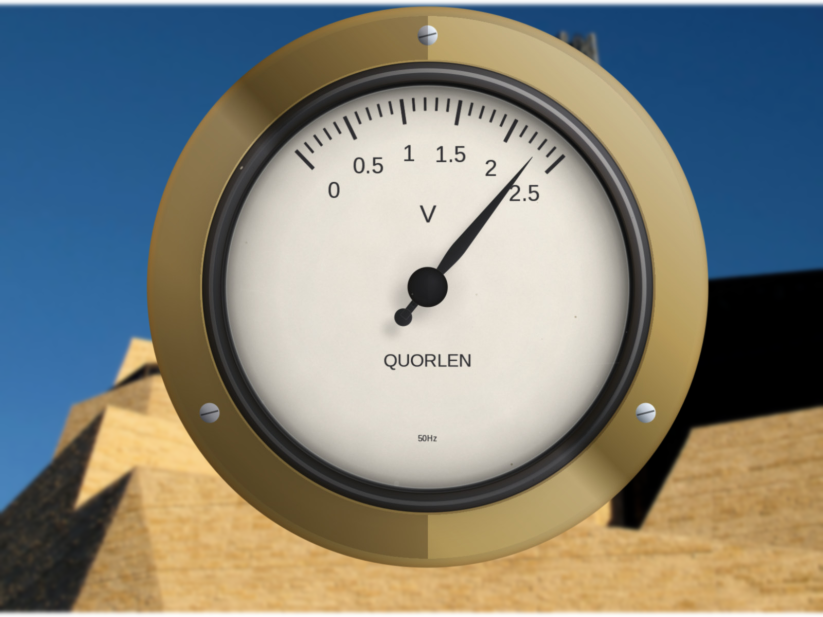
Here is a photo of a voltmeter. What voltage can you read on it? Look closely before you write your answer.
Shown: 2.3 V
